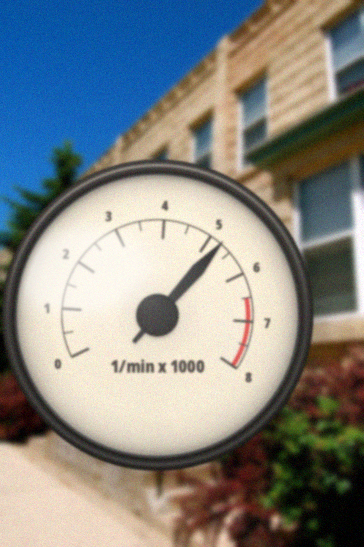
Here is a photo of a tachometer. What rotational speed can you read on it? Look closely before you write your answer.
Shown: 5250 rpm
